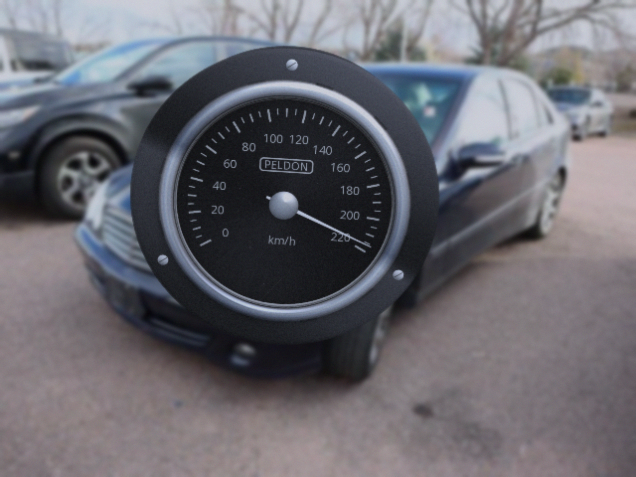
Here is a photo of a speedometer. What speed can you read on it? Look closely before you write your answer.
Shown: 215 km/h
